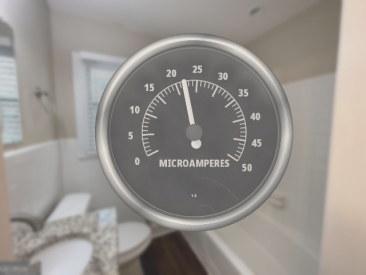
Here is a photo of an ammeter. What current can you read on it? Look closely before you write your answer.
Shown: 22 µA
